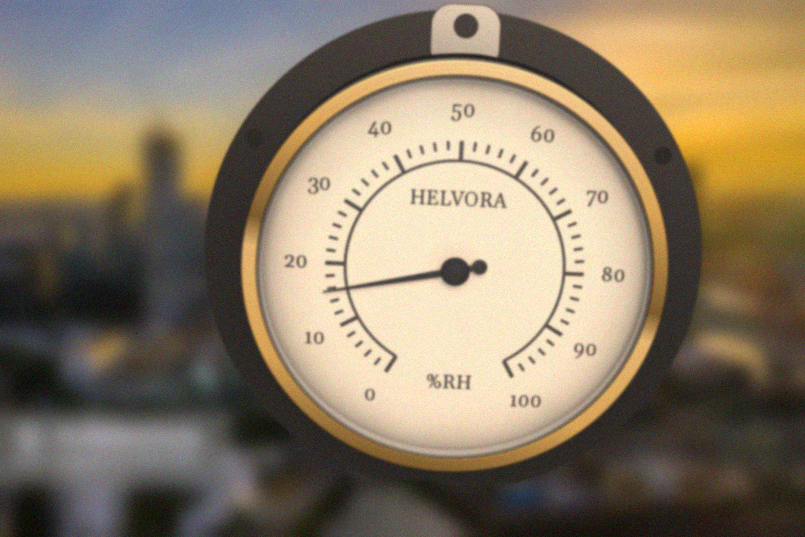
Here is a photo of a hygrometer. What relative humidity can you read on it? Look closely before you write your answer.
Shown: 16 %
